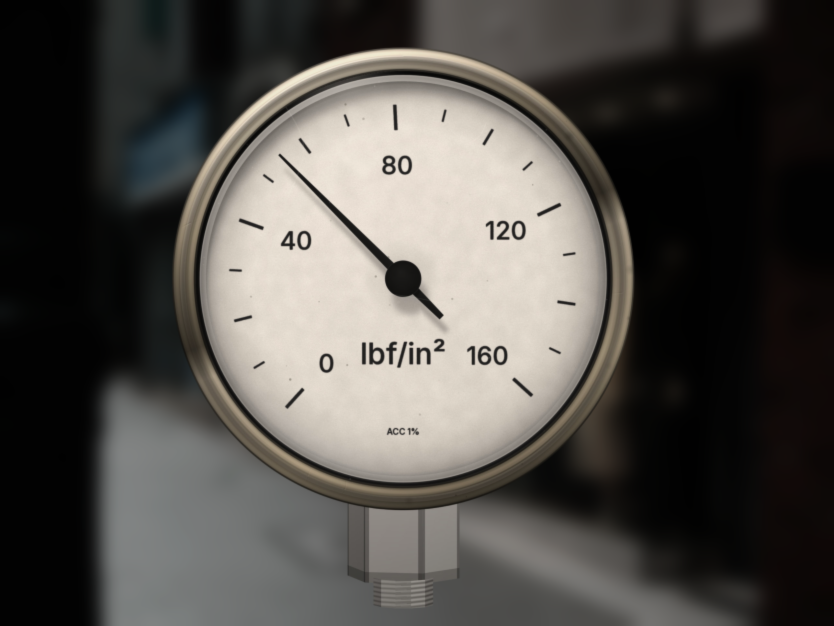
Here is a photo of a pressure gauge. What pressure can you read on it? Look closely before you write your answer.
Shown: 55 psi
